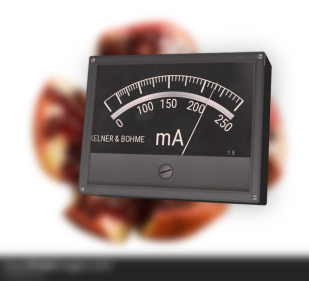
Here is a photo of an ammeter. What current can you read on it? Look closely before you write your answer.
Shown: 215 mA
